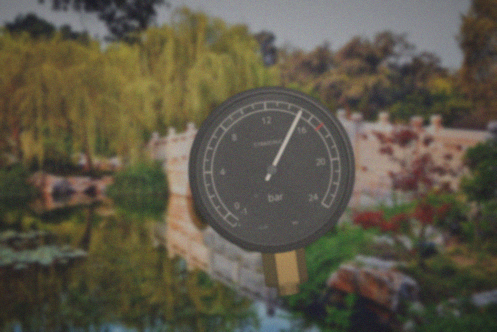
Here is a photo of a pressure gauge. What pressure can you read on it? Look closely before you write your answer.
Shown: 15 bar
